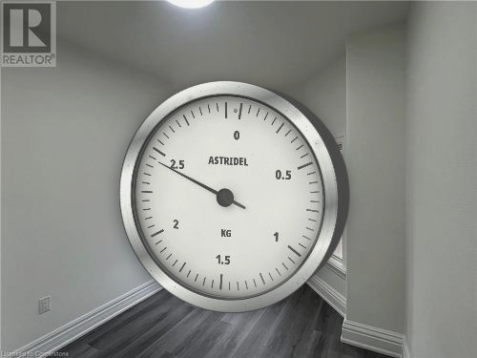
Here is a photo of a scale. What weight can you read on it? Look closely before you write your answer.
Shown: 2.45 kg
